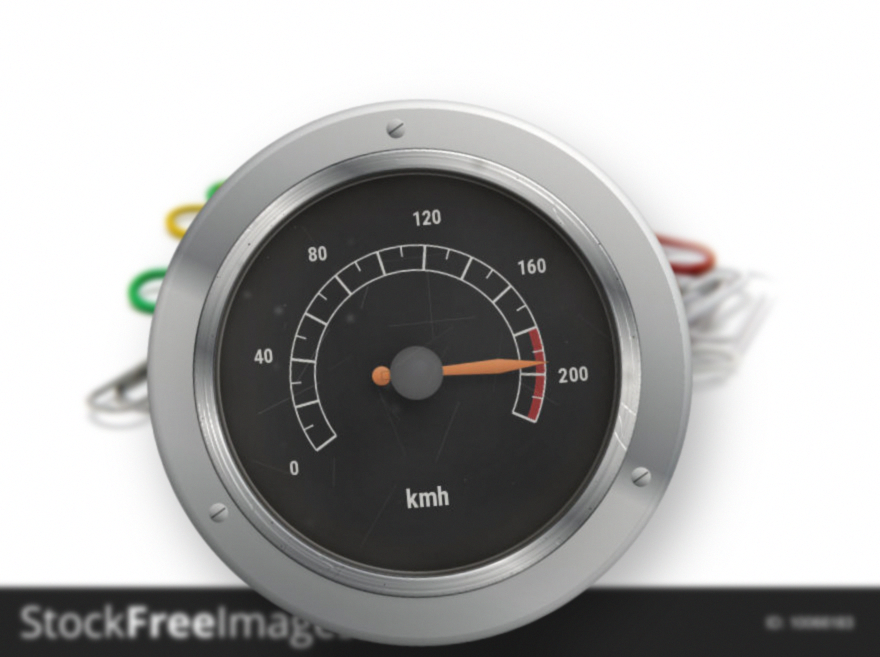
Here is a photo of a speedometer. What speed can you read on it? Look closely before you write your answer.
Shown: 195 km/h
